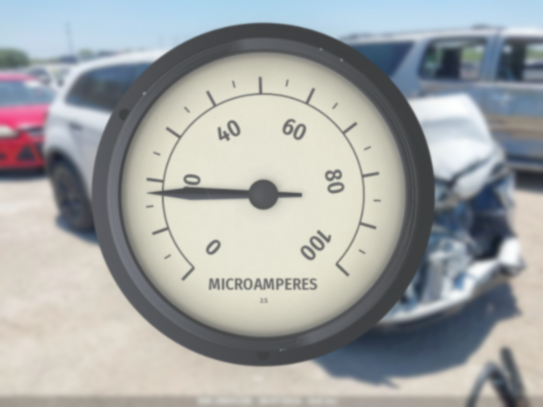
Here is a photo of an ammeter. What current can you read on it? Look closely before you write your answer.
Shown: 17.5 µA
